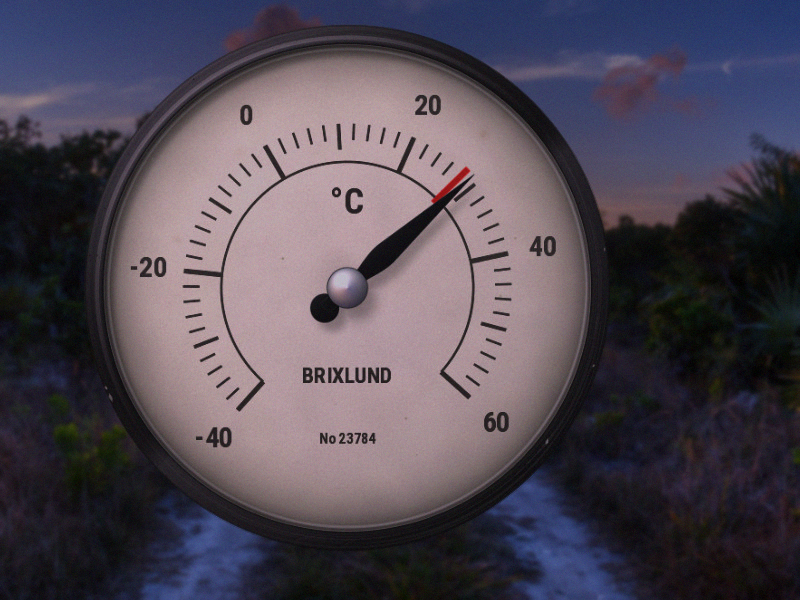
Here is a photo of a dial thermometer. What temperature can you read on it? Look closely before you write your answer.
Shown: 29 °C
